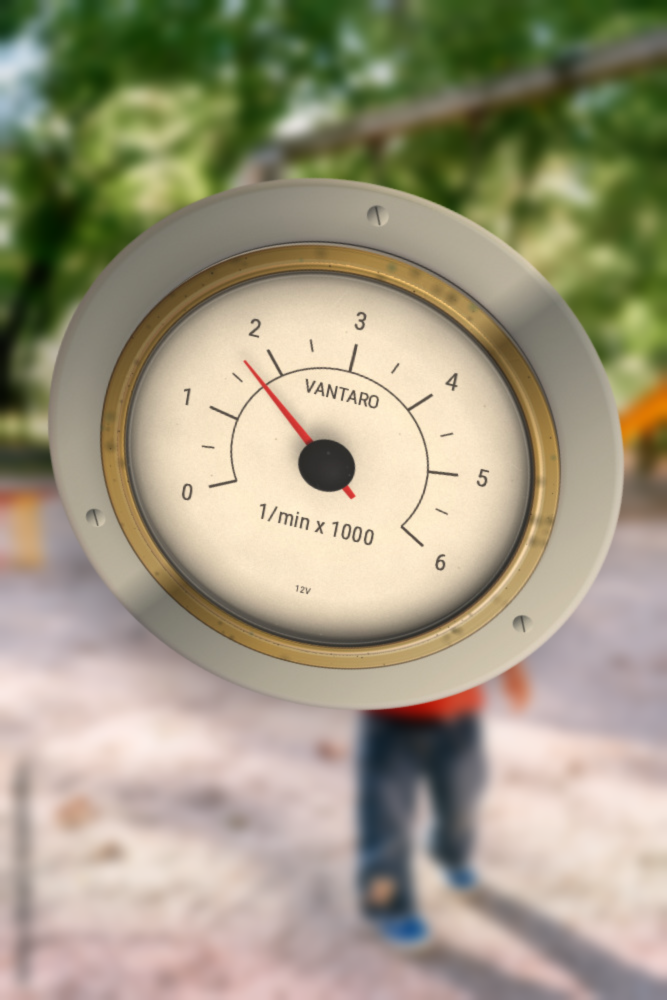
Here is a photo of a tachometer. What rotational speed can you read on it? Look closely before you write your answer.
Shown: 1750 rpm
